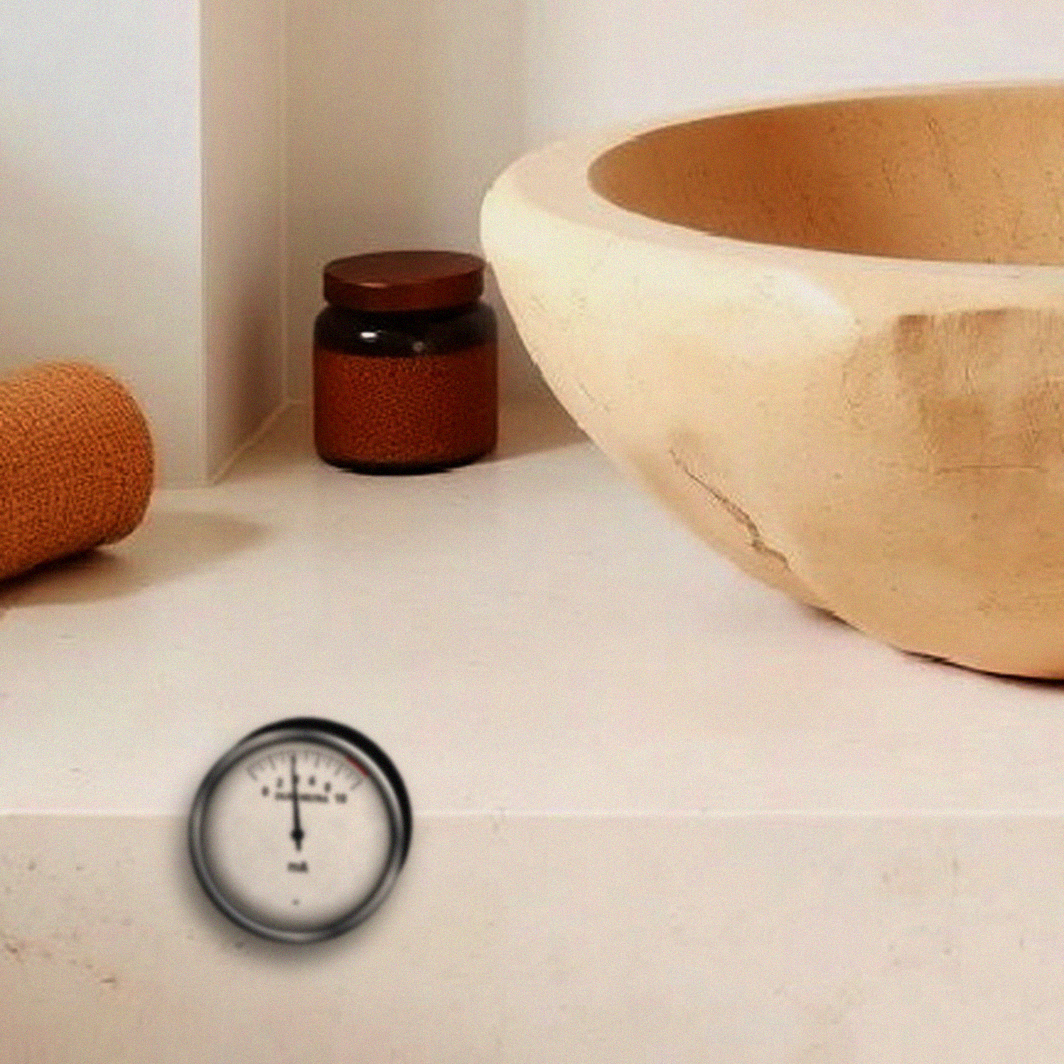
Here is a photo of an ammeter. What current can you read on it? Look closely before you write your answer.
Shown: 4 mA
